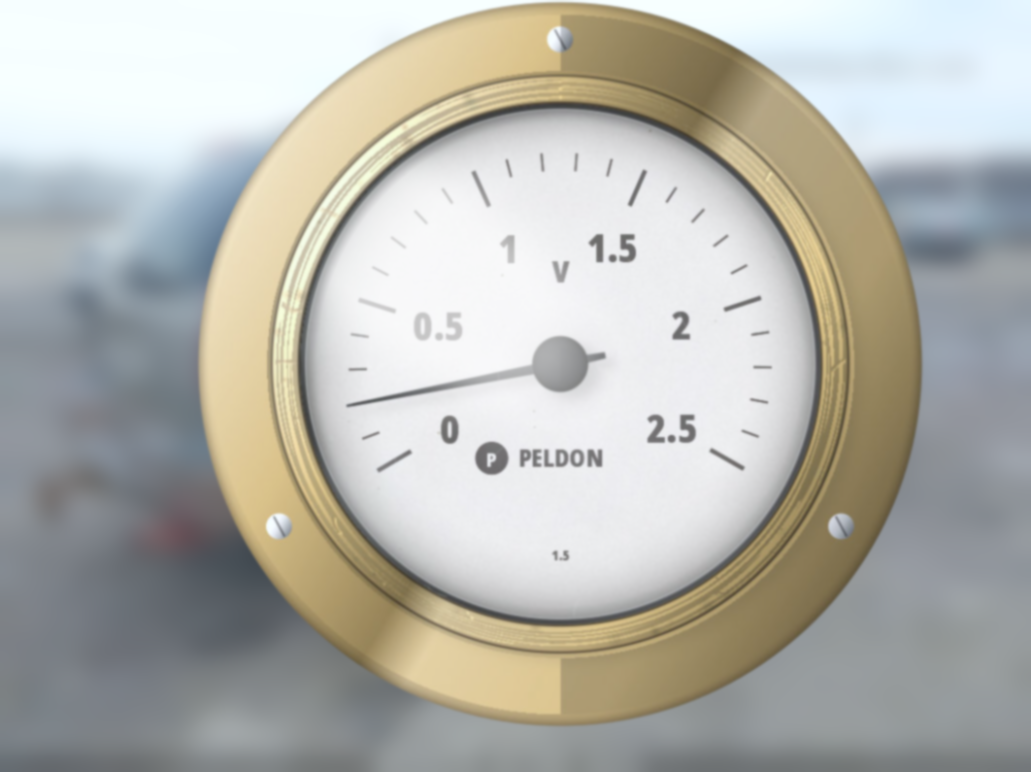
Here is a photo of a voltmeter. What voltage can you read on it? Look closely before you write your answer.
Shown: 0.2 V
